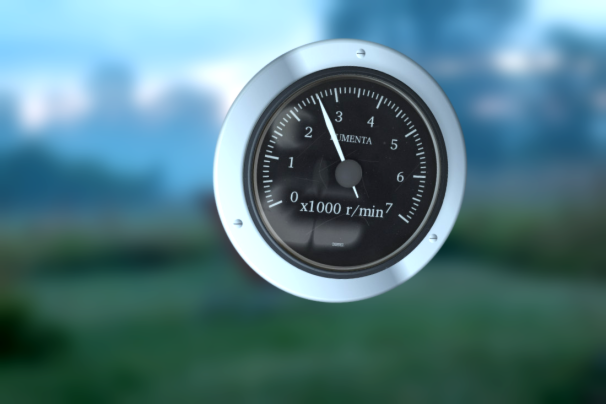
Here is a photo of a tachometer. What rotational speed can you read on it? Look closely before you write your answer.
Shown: 2600 rpm
